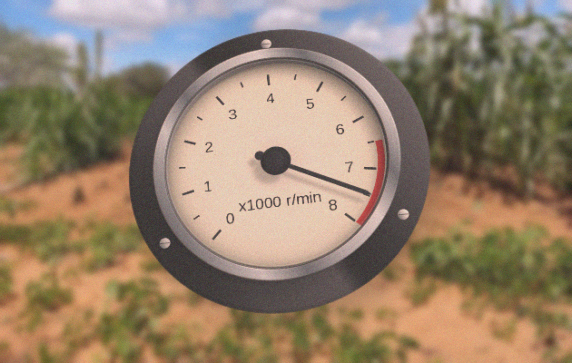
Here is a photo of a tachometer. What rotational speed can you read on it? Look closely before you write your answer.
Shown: 7500 rpm
